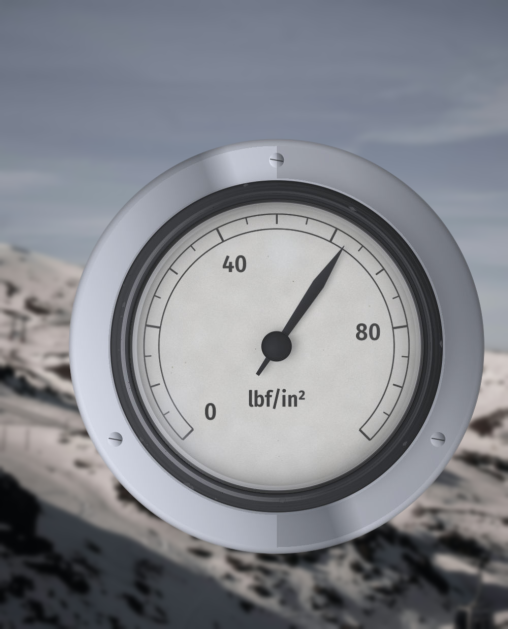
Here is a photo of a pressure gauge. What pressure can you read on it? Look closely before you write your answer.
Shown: 62.5 psi
